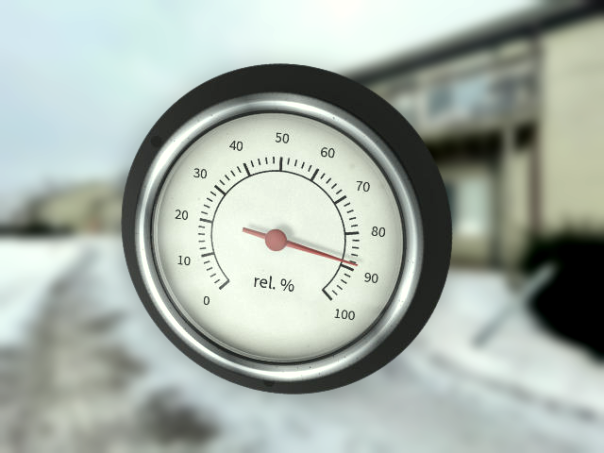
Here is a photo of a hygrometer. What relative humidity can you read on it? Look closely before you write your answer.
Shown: 88 %
